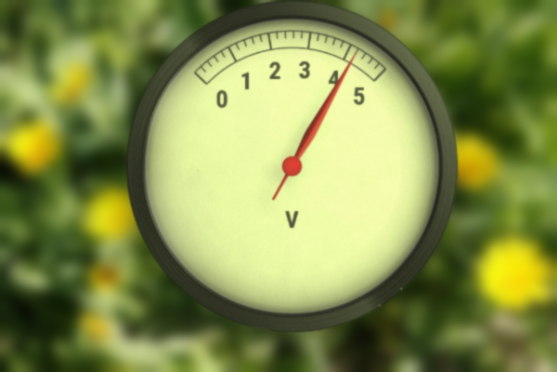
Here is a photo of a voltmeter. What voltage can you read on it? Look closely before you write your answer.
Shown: 4.2 V
